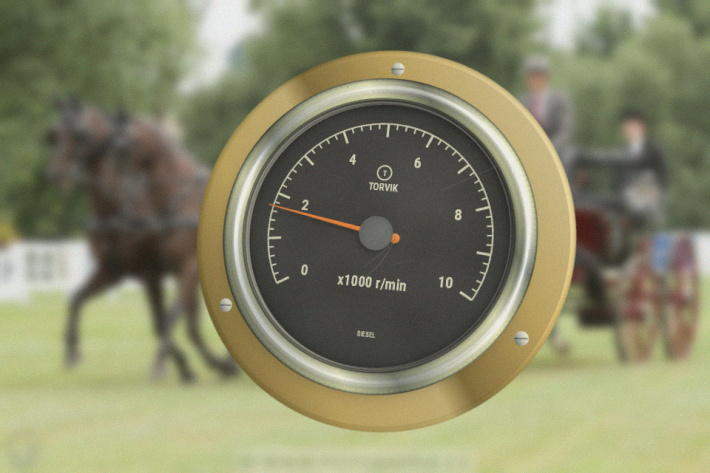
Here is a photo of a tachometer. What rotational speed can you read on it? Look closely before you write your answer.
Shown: 1700 rpm
